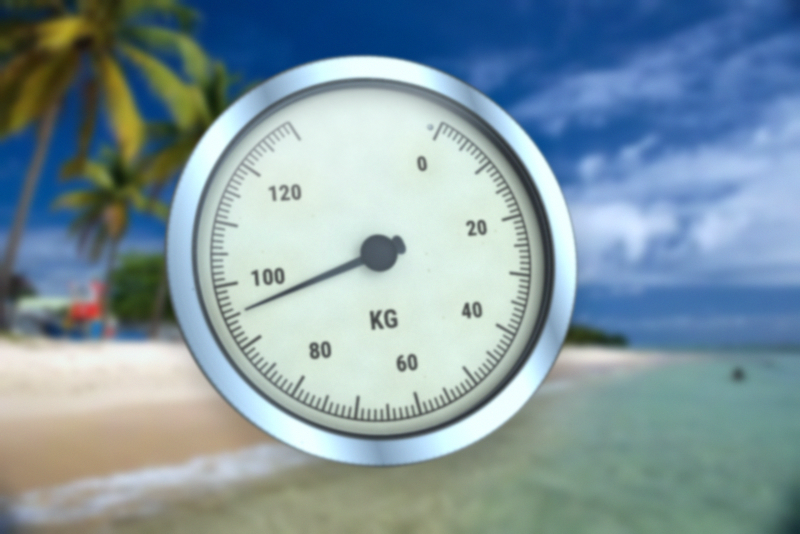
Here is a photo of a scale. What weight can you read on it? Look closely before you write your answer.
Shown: 95 kg
